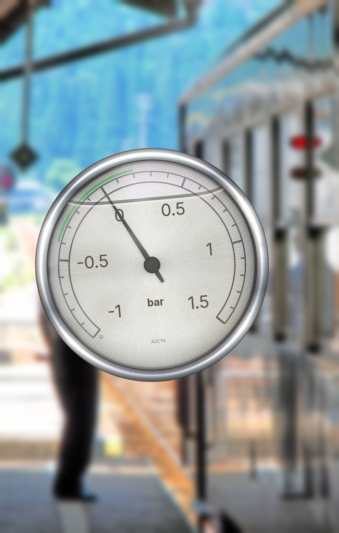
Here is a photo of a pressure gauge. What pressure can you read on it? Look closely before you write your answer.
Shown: 0 bar
